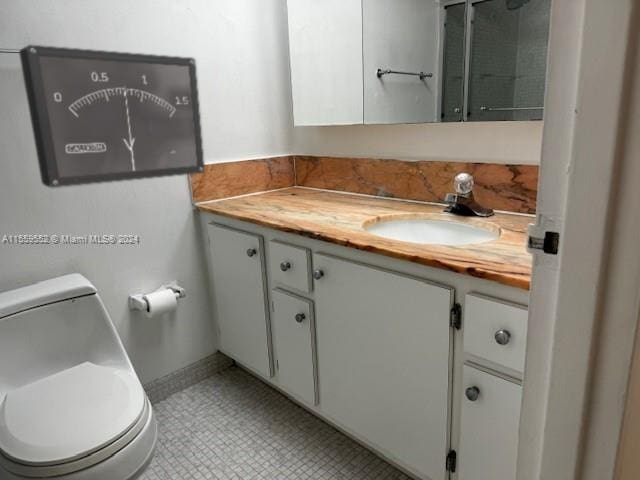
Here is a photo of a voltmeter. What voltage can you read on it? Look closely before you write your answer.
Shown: 0.75 V
